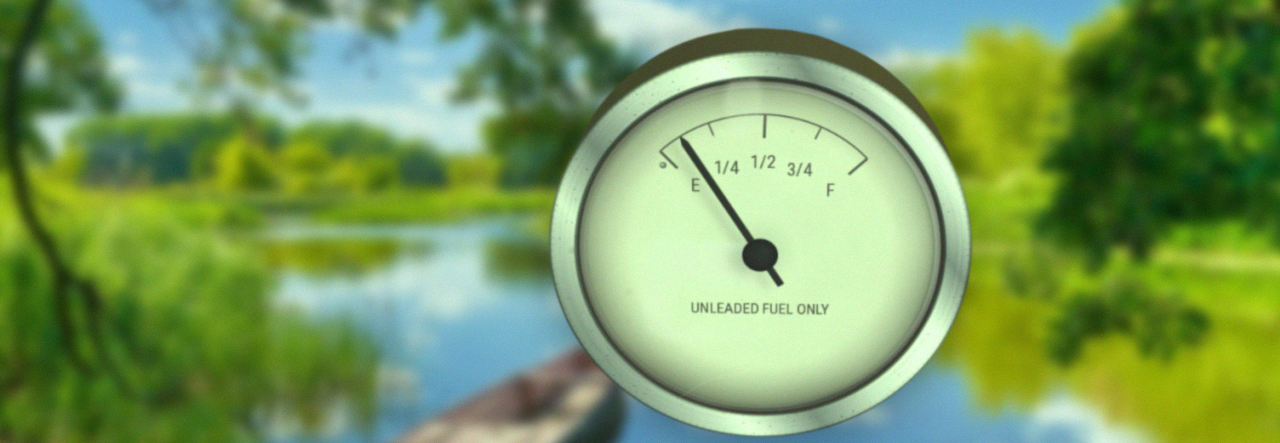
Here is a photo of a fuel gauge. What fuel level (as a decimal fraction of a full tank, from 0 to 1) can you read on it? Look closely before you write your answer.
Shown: 0.125
